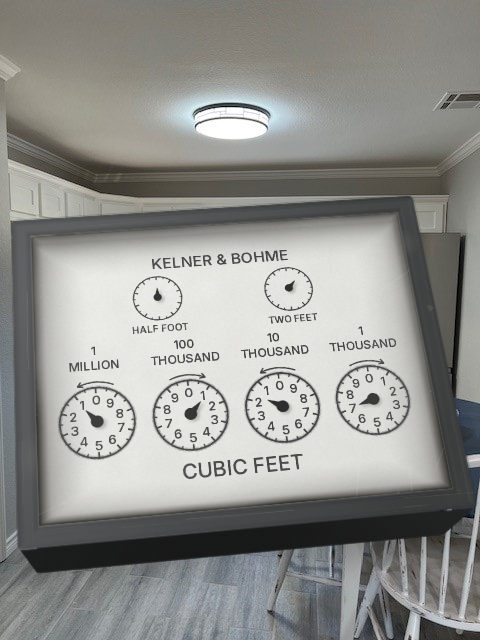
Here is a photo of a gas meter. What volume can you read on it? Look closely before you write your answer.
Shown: 111700 ft³
